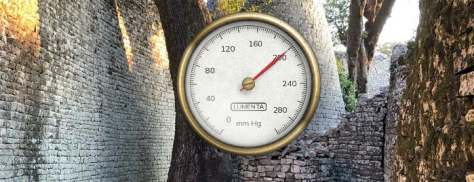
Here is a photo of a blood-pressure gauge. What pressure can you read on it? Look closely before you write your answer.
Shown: 200 mmHg
